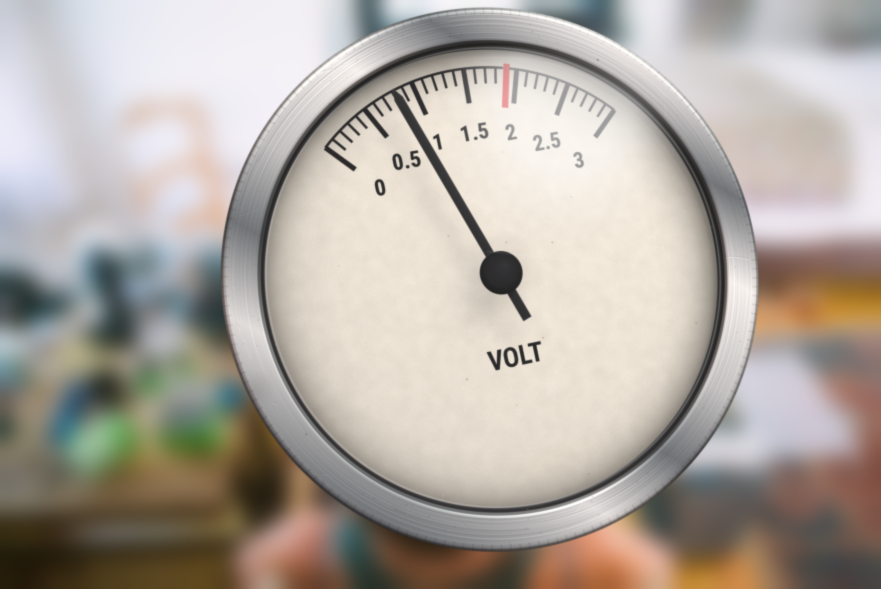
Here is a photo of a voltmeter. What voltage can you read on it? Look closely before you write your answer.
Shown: 0.8 V
